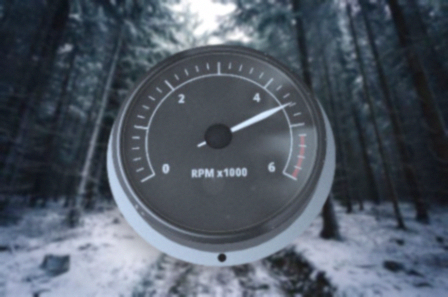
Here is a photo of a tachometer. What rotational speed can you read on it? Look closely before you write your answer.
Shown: 4600 rpm
